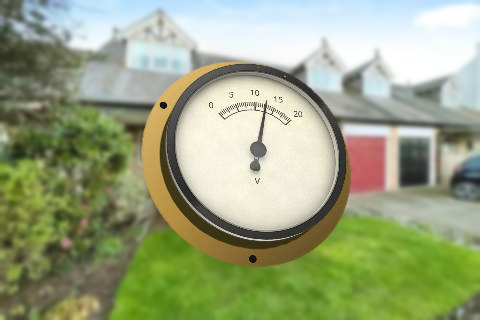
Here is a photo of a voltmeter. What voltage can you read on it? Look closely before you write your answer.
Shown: 12.5 V
